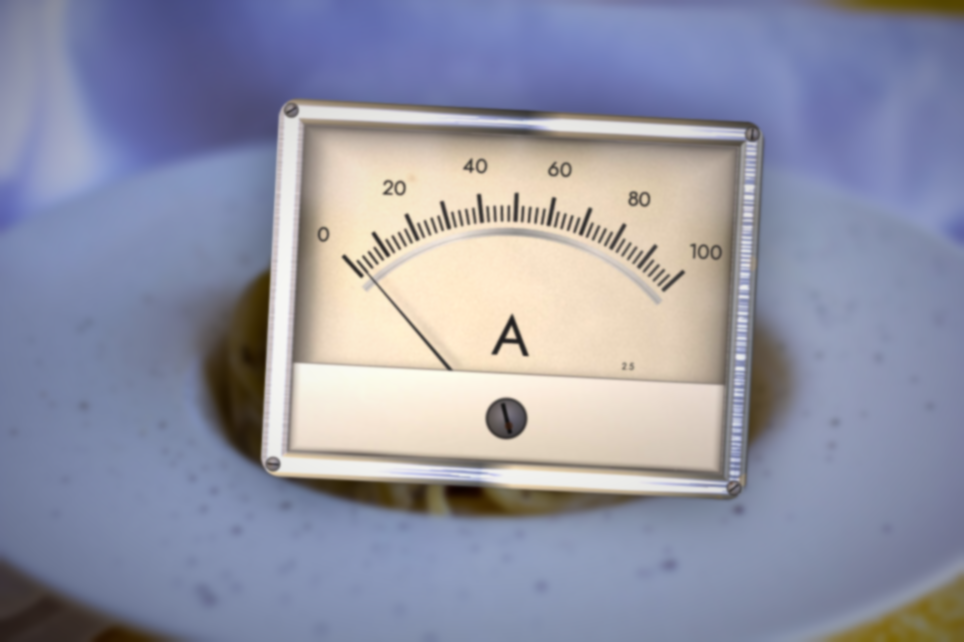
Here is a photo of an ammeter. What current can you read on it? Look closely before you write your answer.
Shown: 2 A
